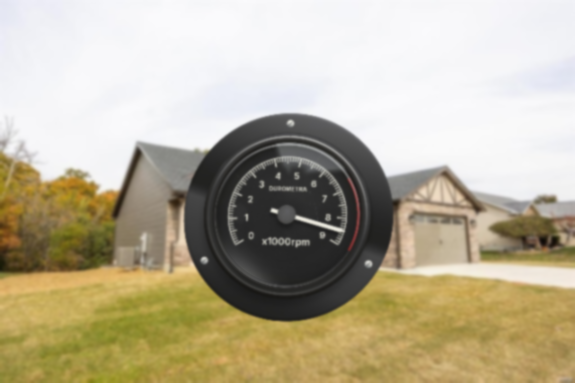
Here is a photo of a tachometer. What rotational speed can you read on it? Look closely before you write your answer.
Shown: 8500 rpm
